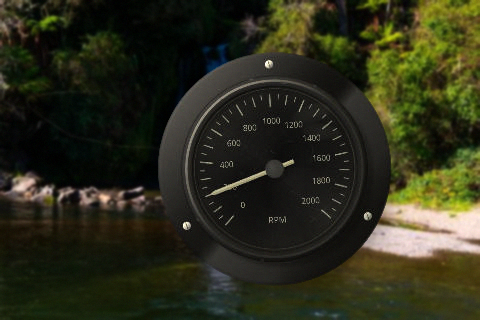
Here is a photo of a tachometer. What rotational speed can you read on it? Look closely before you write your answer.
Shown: 200 rpm
